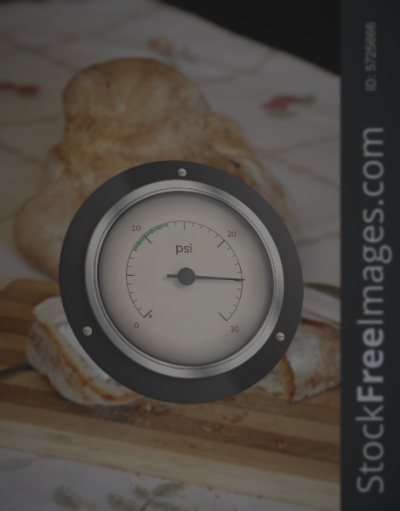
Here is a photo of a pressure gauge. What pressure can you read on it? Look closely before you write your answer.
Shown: 25 psi
